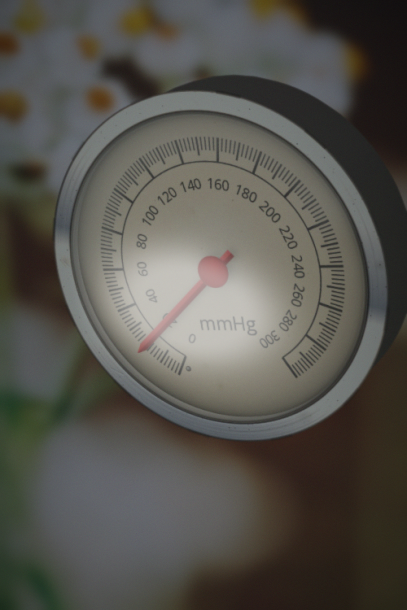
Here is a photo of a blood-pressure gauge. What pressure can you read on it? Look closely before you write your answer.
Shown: 20 mmHg
